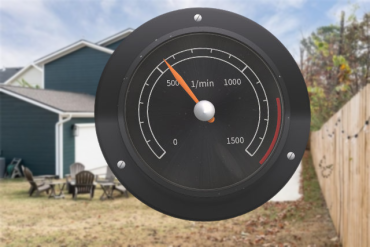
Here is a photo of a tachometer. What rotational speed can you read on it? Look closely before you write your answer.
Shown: 550 rpm
